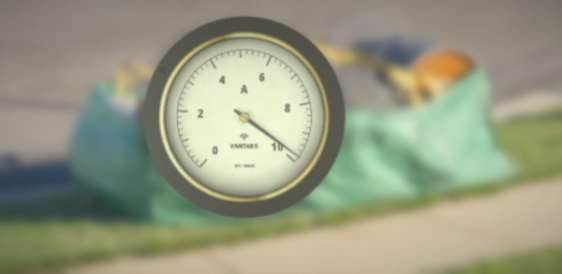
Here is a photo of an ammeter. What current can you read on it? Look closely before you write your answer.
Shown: 9.8 A
